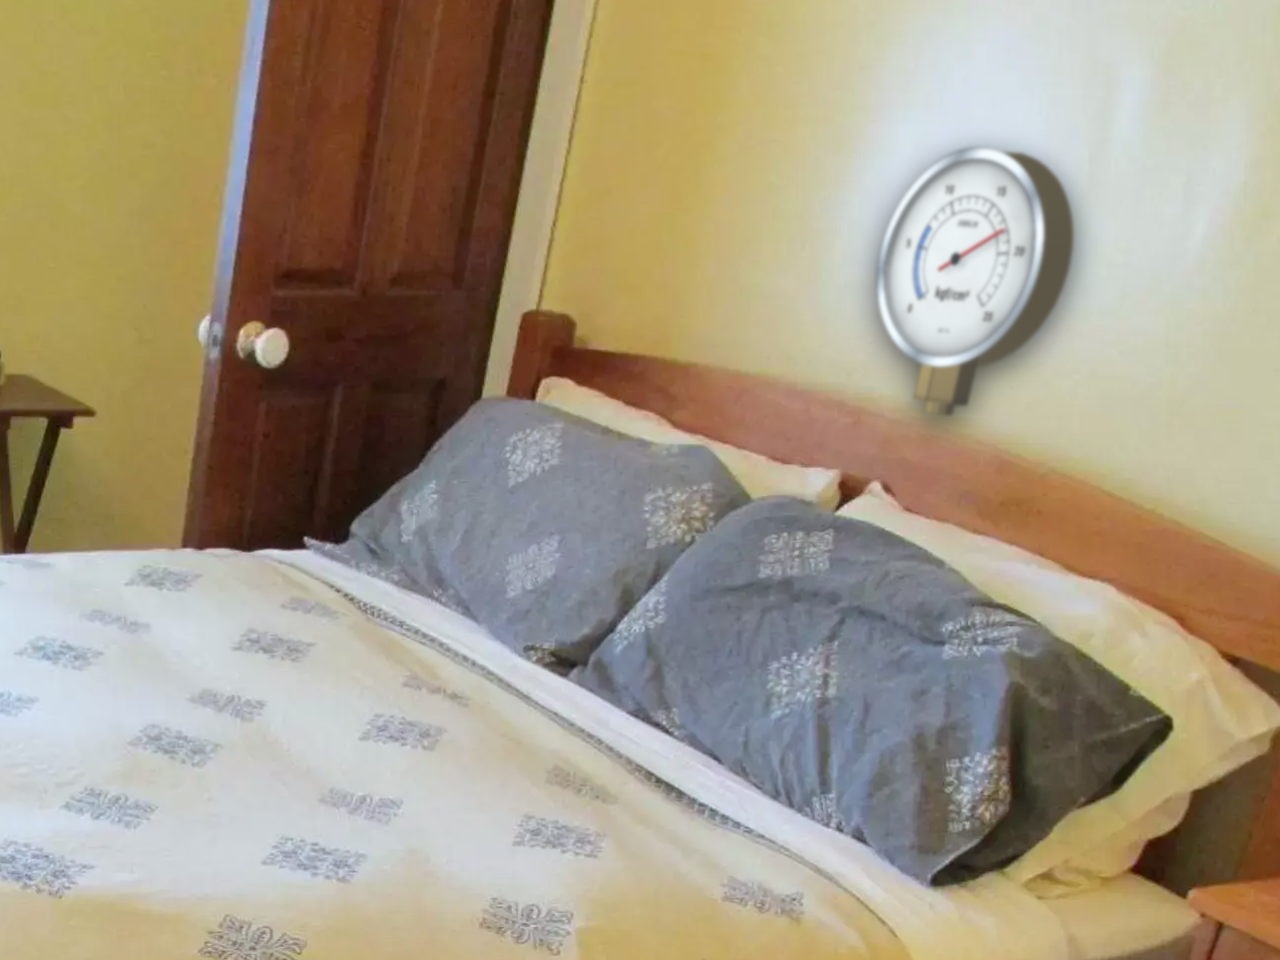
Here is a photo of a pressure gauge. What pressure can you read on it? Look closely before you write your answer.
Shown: 18 kg/cm²
